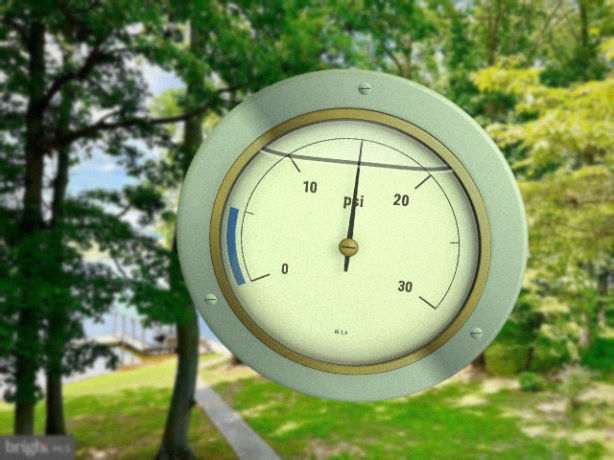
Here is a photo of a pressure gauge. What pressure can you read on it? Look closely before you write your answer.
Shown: 15 psi
